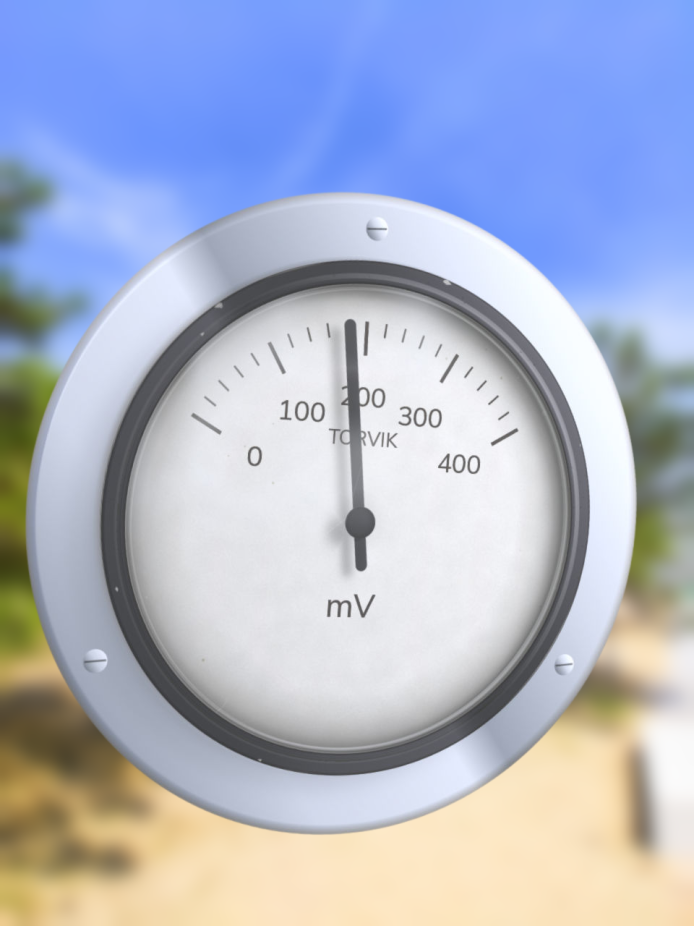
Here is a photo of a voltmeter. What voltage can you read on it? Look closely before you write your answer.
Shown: 180 mV
